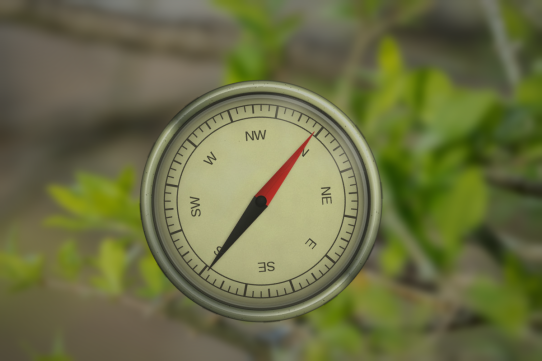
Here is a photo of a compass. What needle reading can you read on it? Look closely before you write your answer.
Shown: 357.5 °
